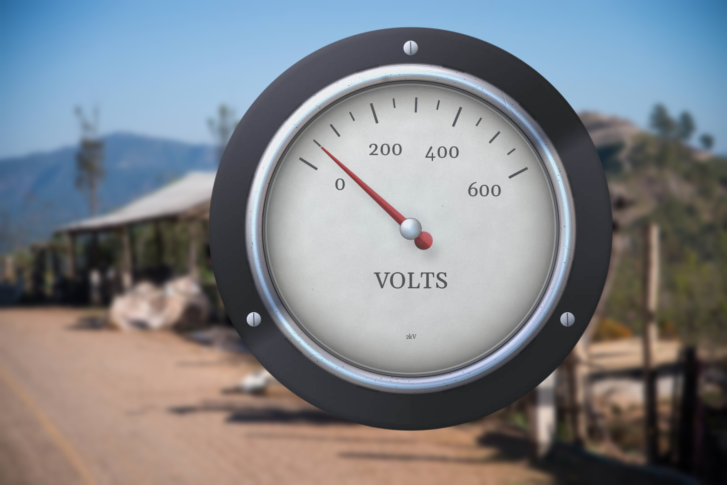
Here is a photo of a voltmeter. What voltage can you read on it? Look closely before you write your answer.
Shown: 50 V
